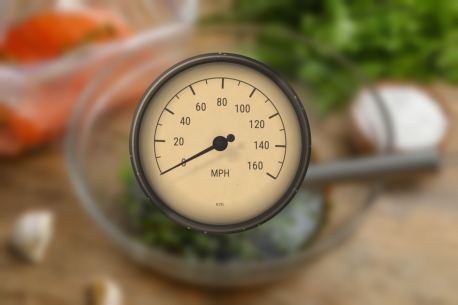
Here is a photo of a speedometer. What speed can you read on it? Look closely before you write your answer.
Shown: 0 mph
